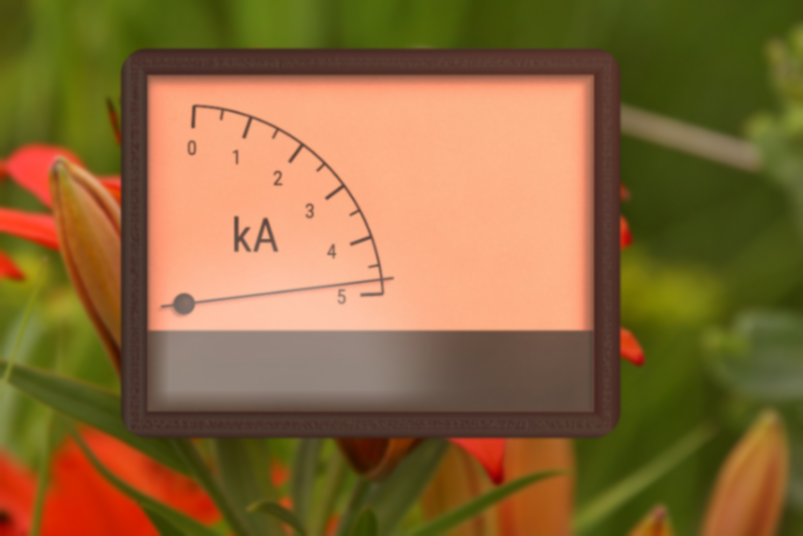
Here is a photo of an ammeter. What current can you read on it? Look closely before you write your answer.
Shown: 4.75 kA
